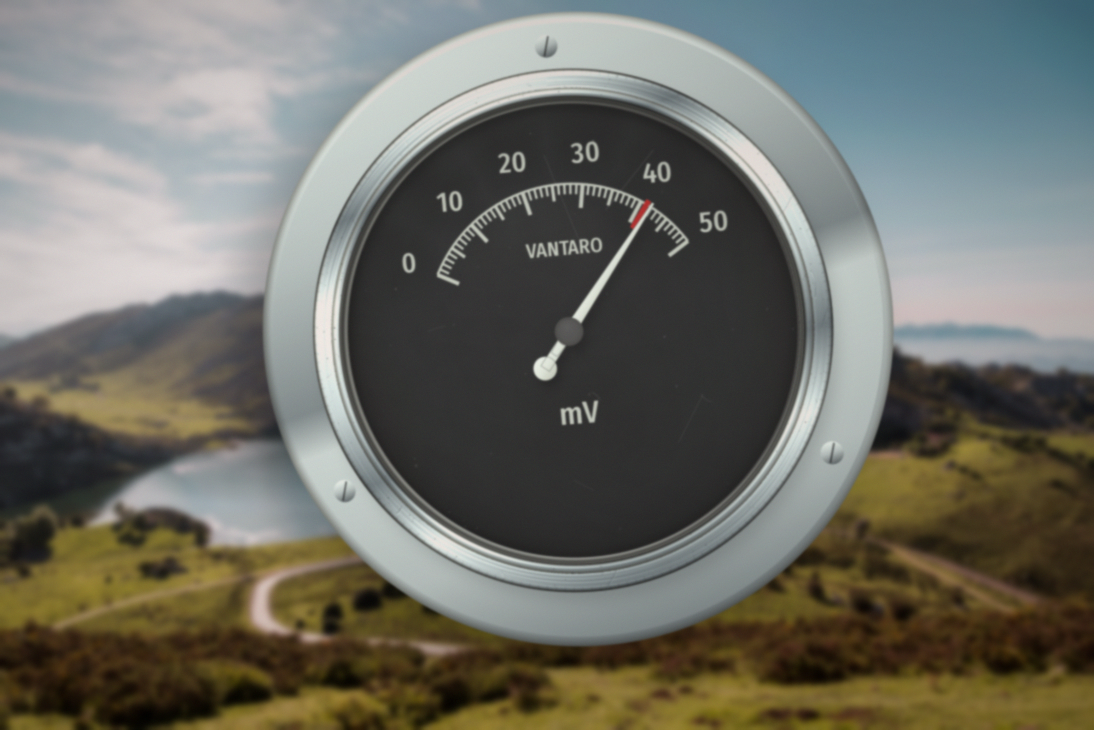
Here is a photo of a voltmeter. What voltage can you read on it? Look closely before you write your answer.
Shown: 42 mV
